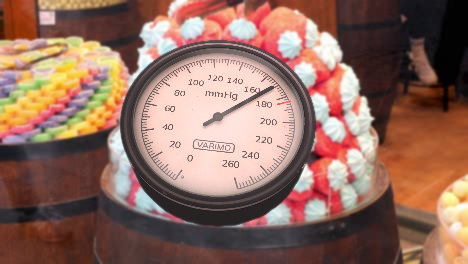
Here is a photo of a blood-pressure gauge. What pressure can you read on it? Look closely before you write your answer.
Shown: 170 mmHg
